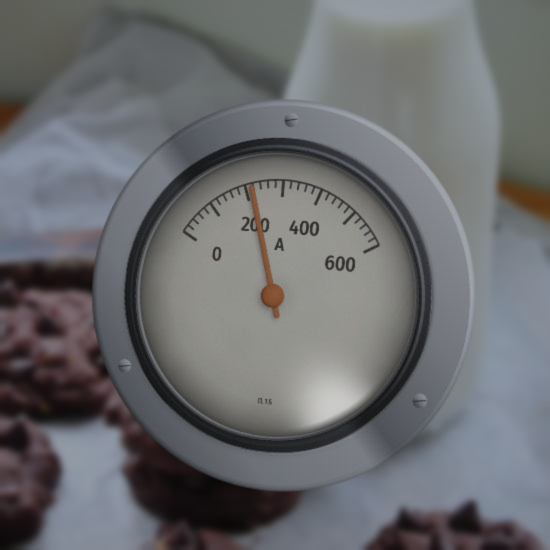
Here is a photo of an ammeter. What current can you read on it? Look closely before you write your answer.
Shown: 220 A
